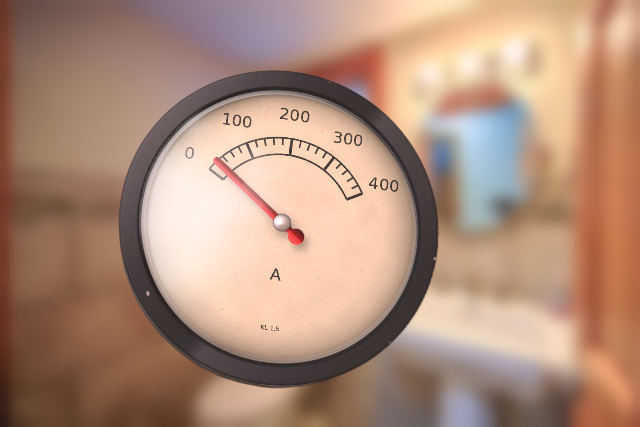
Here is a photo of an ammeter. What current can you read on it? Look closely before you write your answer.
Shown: 20 A
